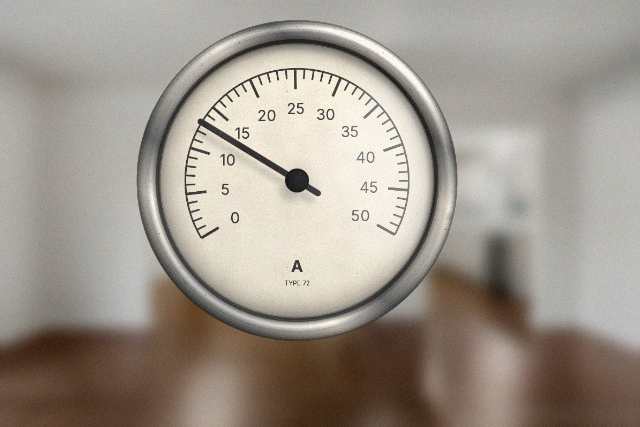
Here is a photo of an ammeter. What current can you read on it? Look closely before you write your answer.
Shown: 13 A
